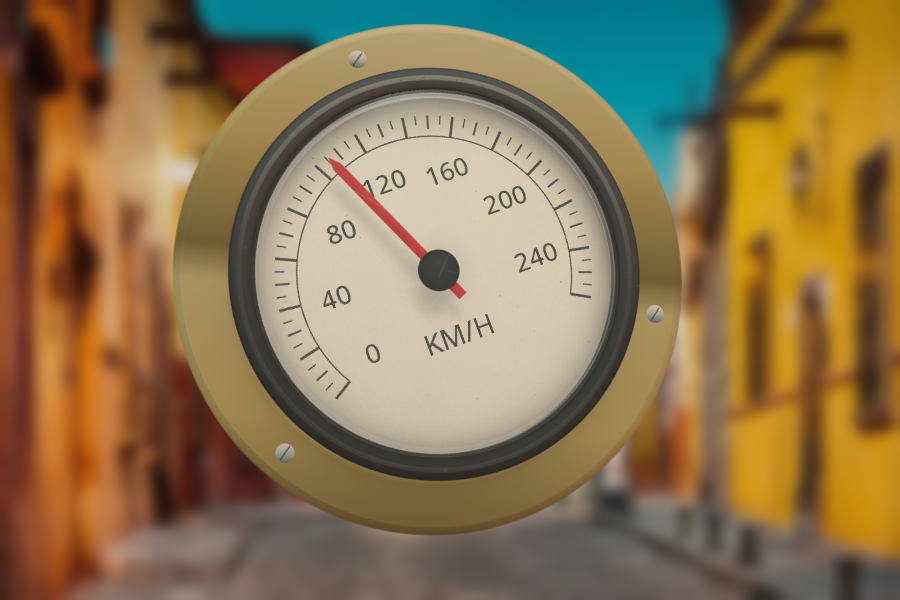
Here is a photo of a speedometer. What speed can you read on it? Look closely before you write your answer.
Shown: 105 km/h
